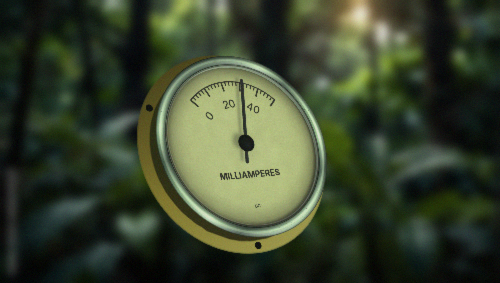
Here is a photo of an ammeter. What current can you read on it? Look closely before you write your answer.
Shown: 30 mA
